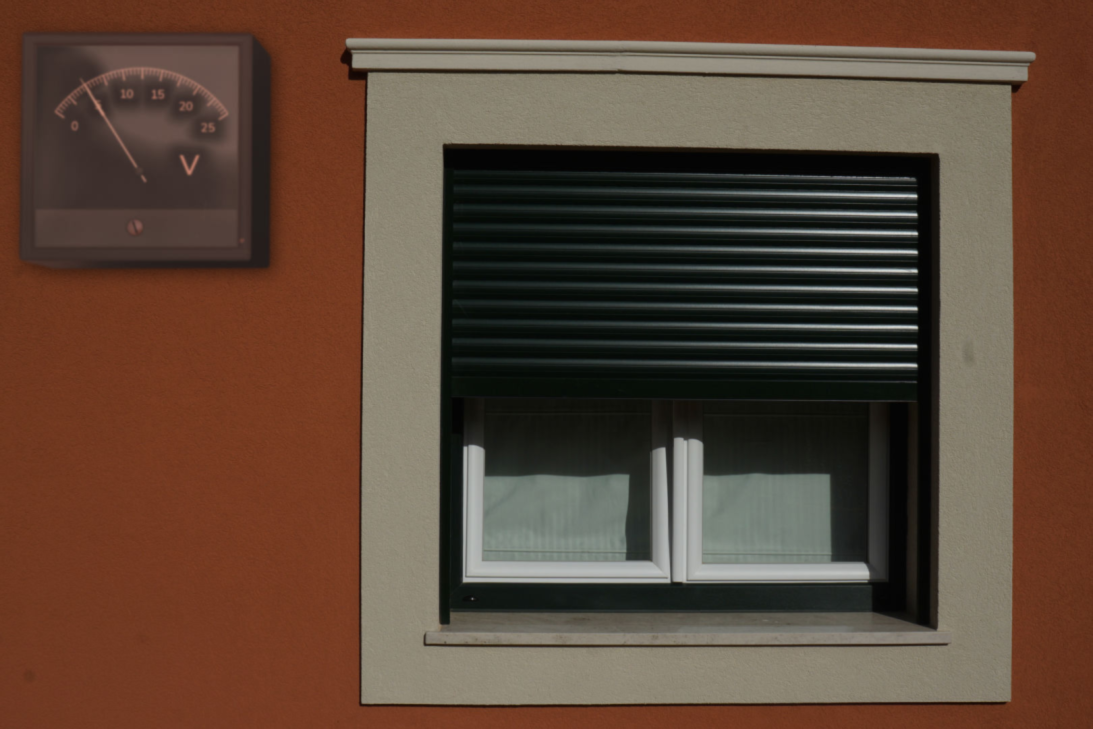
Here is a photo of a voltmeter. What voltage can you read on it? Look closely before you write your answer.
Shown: 5 V
